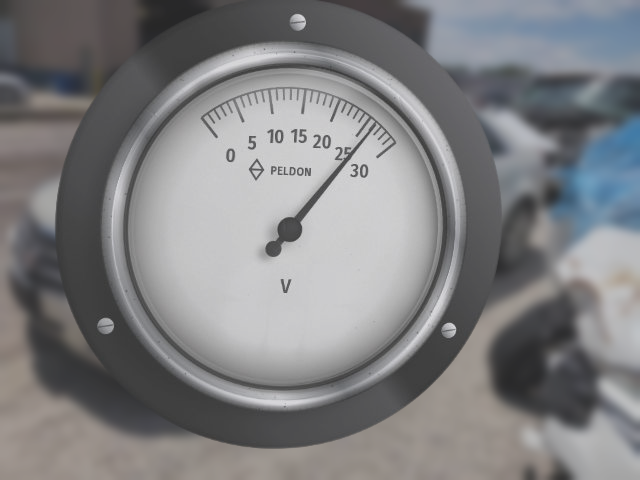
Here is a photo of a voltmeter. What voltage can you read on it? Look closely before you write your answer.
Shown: 26 V
